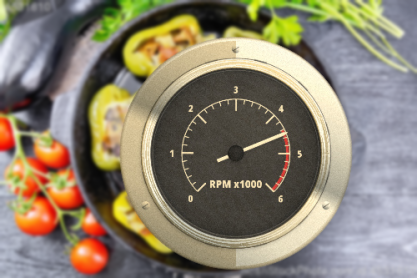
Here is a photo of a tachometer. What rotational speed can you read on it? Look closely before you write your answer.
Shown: 4500 rpm
